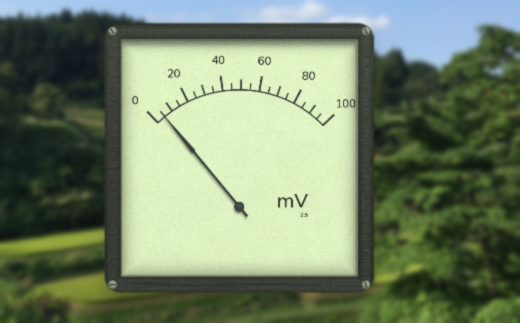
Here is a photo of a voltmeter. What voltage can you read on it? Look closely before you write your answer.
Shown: 5 mV
